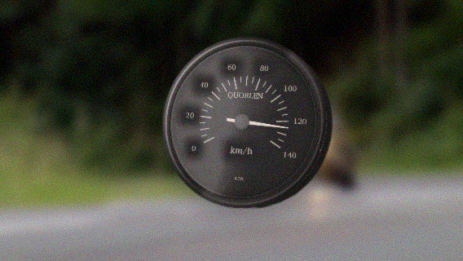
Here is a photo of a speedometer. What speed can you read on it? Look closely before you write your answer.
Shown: 125 km/h
